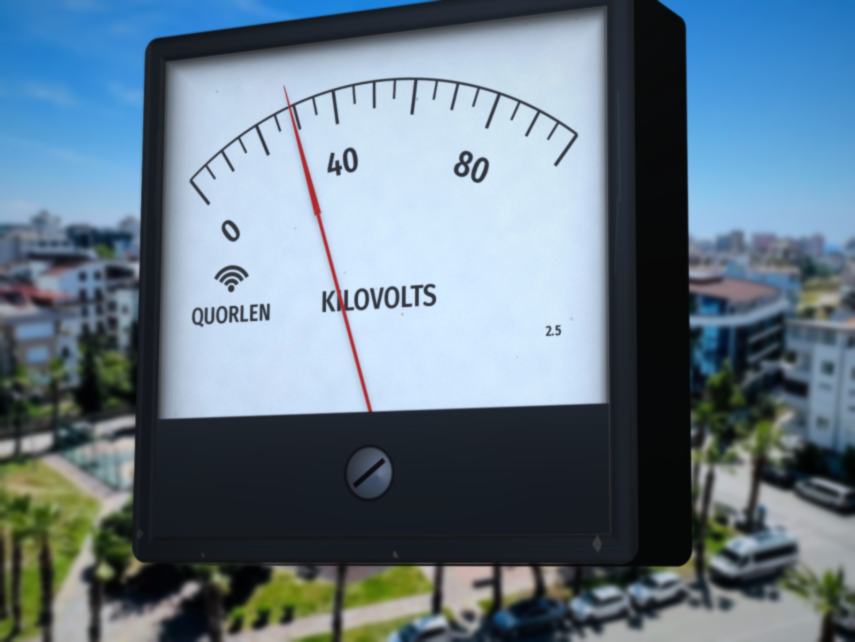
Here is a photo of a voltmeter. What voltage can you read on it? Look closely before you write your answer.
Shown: 30 kV
